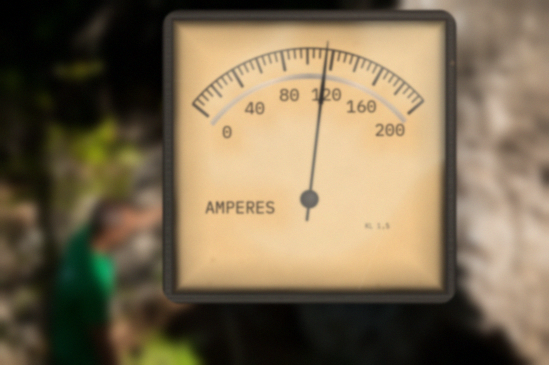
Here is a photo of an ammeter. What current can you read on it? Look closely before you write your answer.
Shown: 115 A
